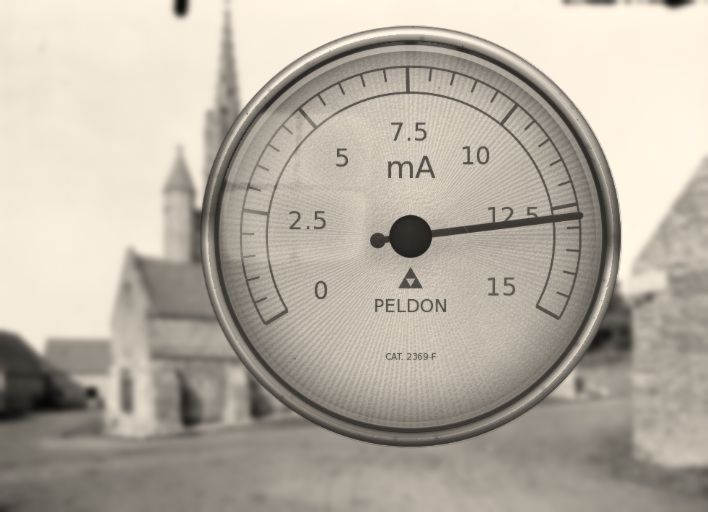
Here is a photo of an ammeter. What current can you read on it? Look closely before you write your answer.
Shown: 12.75 mA
